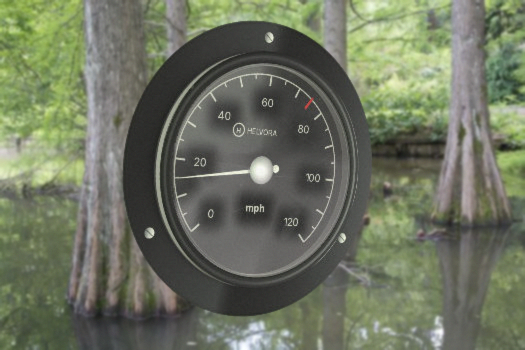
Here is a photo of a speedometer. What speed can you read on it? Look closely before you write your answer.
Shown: 15 mph
